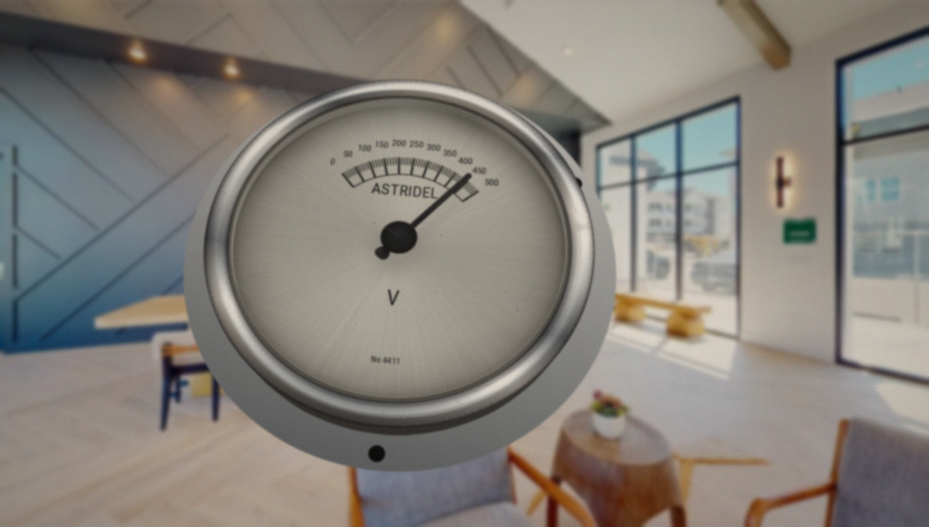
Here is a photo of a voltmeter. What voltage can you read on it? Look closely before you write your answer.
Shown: 450 V
